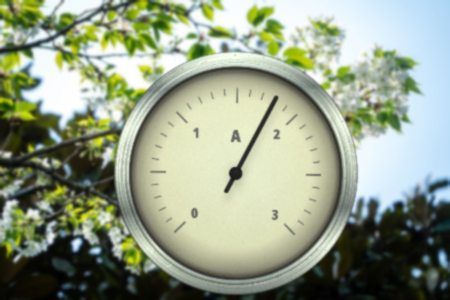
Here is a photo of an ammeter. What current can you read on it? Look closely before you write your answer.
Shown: 1.8 A
